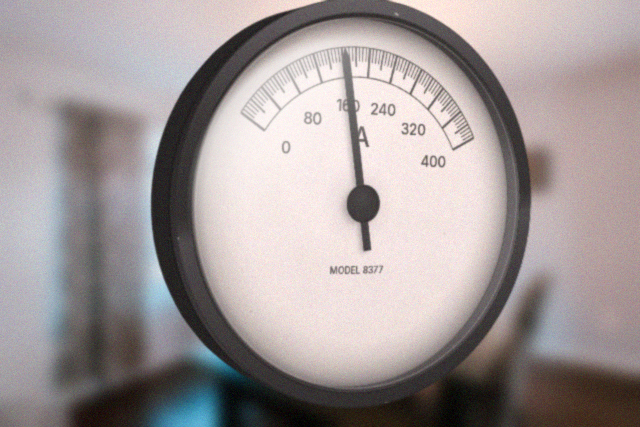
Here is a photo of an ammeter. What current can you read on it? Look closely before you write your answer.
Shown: 160 A
